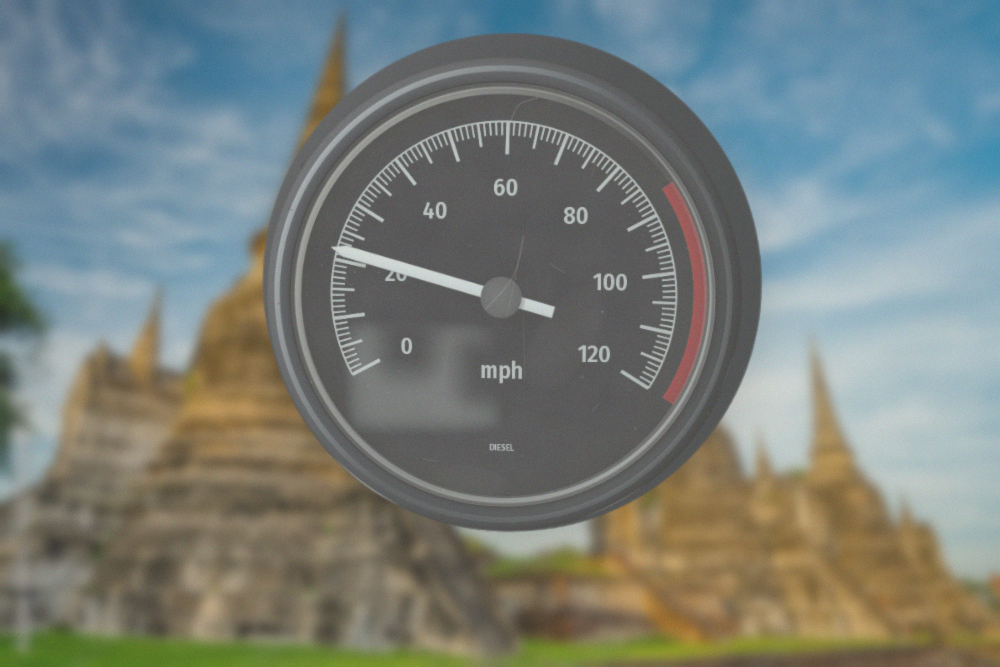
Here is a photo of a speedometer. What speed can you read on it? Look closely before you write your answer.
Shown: 22 mph
